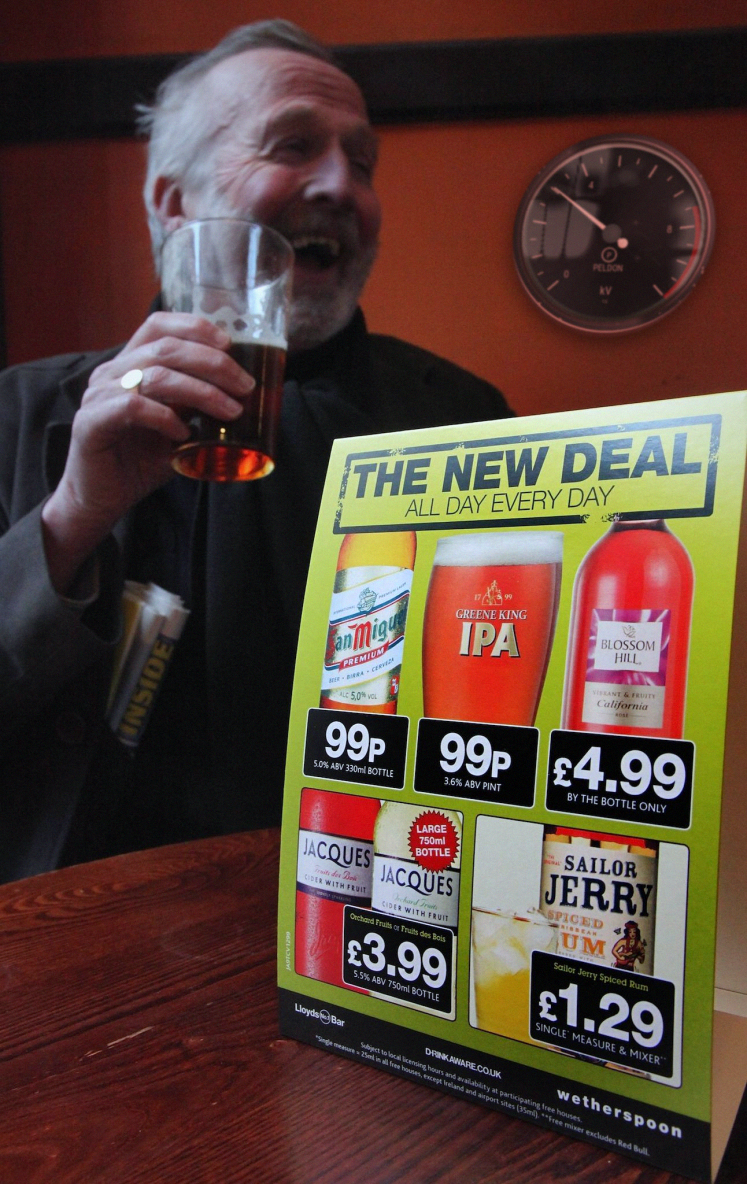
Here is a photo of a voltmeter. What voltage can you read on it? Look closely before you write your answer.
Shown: 3 kV
